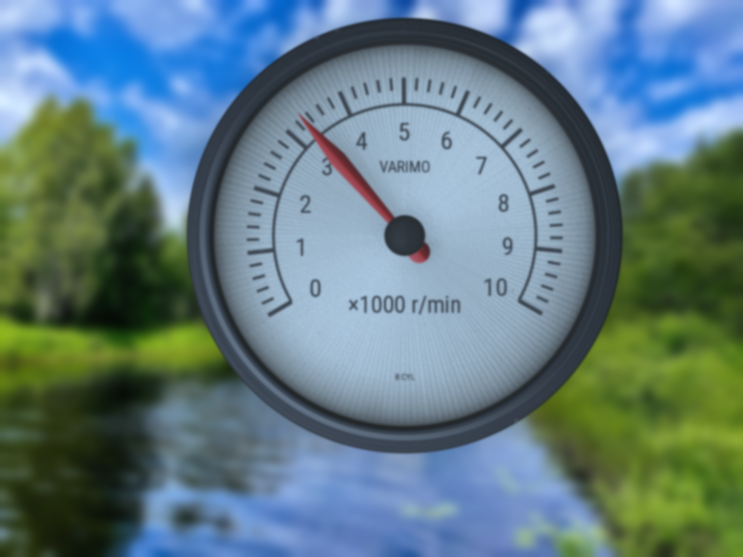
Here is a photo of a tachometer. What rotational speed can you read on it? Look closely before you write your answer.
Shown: 3300 rpm
